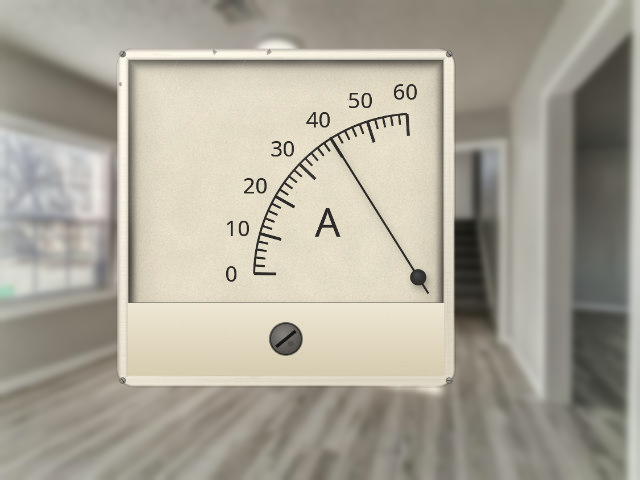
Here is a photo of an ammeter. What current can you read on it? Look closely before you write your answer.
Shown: 40 A
